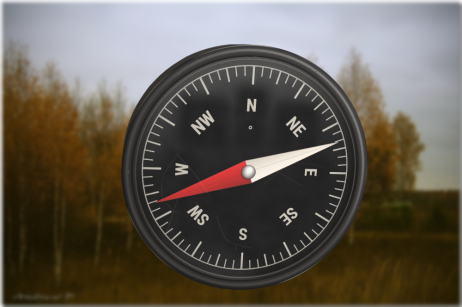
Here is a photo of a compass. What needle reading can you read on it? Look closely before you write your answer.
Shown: 250 °
